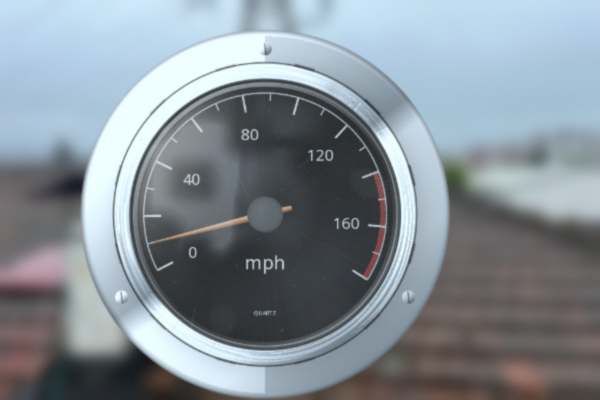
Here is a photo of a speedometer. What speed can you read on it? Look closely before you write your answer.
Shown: 10 mph
